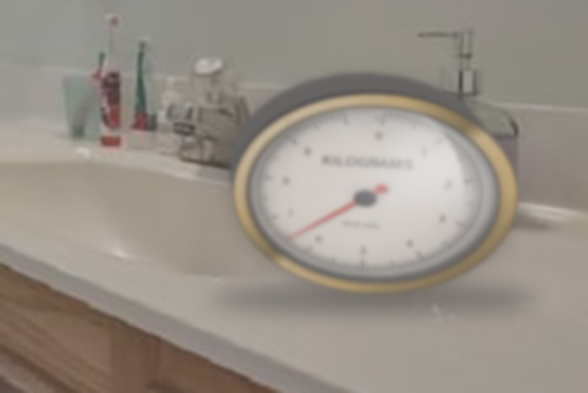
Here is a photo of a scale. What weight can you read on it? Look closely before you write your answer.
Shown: 6.5 kg
